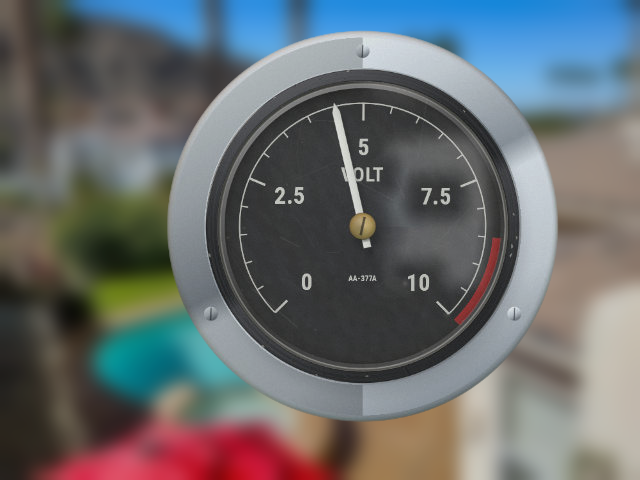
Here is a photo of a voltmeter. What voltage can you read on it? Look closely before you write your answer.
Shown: 4.5 V
